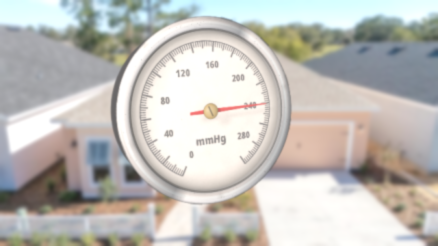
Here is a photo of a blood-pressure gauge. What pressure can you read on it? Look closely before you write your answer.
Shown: 240 mmHg
